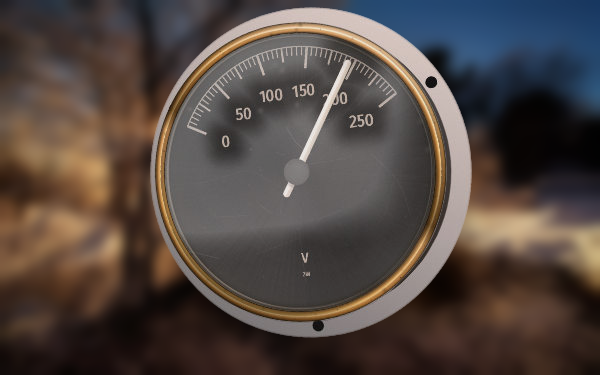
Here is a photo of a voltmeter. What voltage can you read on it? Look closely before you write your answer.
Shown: 195 V
